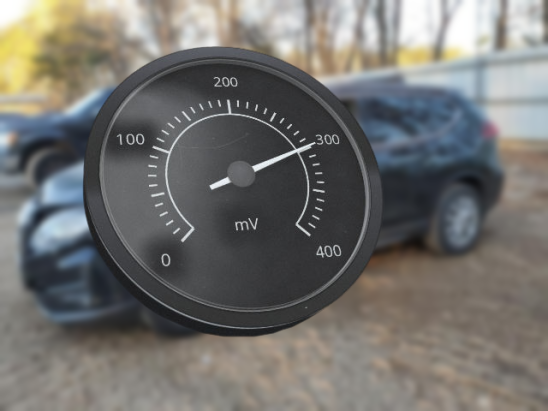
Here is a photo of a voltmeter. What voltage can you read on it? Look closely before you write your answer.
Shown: 300 mV
